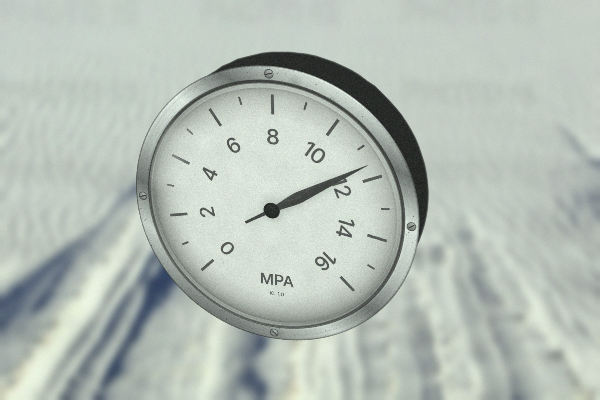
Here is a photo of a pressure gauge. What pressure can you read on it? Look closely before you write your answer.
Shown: 11.5 MPa
